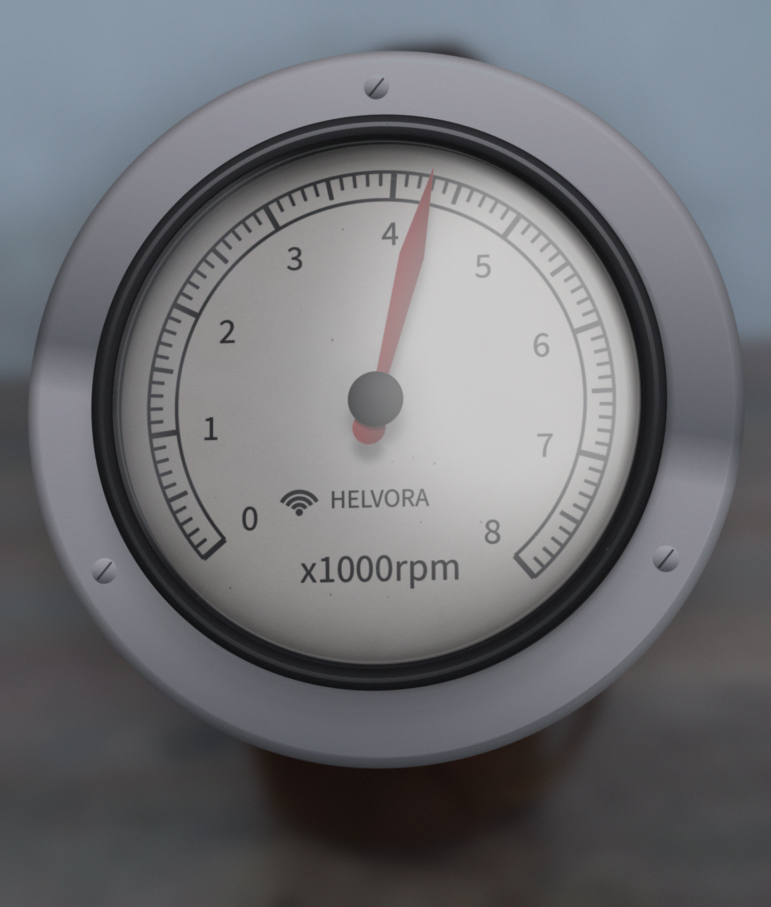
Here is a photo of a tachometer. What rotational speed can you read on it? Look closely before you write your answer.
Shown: 4300 rpm
